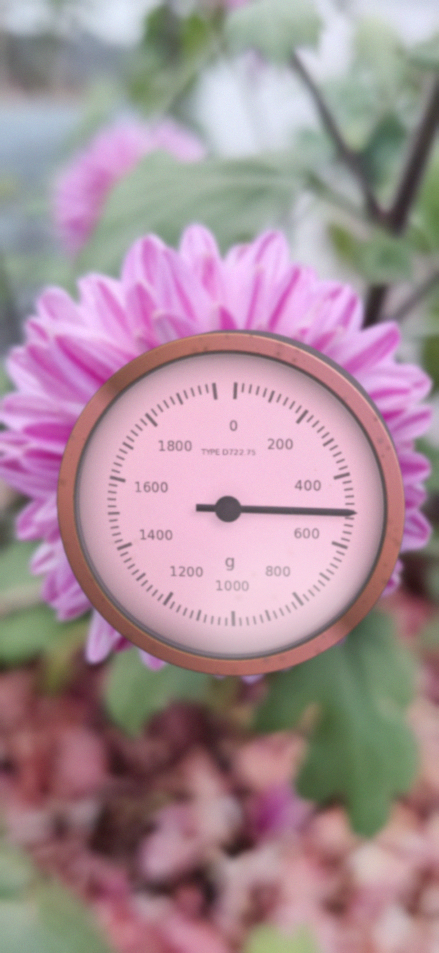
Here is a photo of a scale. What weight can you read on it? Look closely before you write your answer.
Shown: 500 g
